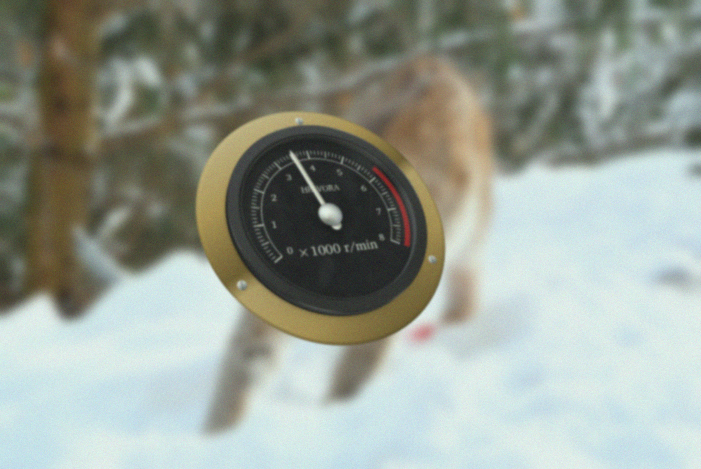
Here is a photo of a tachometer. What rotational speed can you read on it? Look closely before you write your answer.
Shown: 3500 rpm
